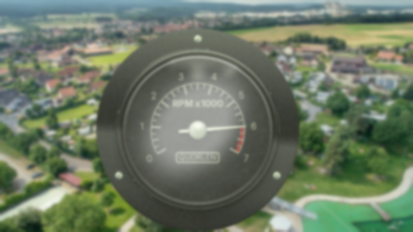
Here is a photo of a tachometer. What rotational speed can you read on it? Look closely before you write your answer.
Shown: 6000 rpm
